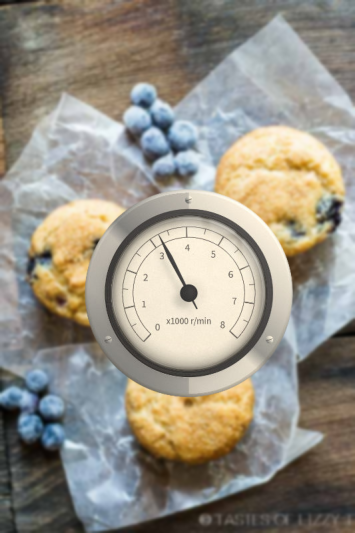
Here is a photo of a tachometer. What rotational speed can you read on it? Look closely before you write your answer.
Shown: 3250 rpm
